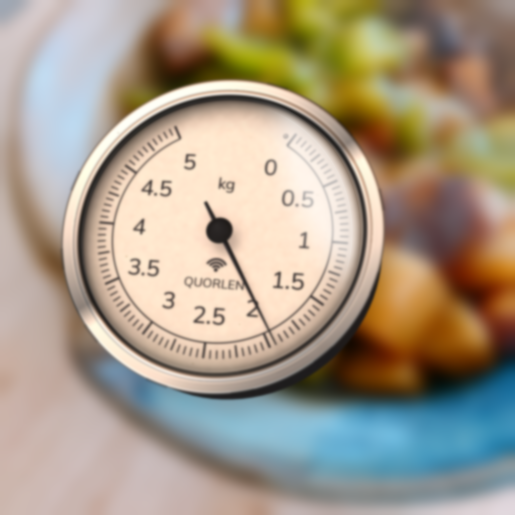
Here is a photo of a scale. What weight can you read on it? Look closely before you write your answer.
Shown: 1.95 kg
